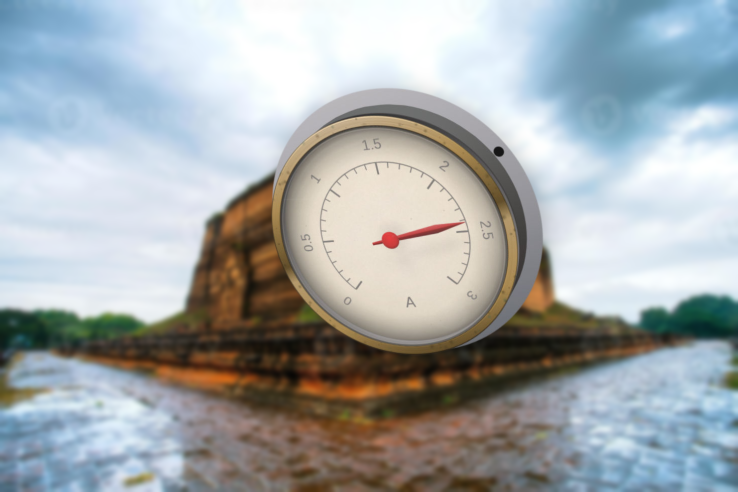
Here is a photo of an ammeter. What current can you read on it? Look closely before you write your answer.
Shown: 2.4 A
